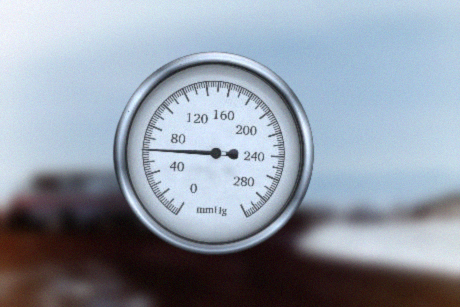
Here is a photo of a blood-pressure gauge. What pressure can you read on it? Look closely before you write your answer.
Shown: 60 mmHg
